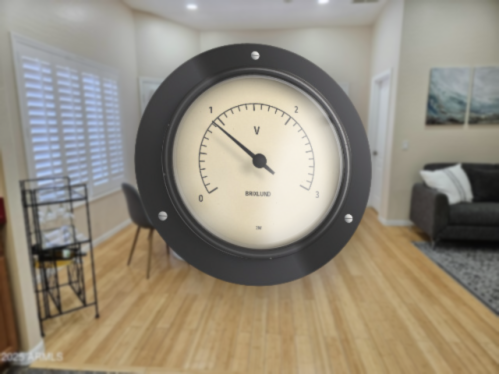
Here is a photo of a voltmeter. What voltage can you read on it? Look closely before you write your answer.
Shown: 0.9 V
